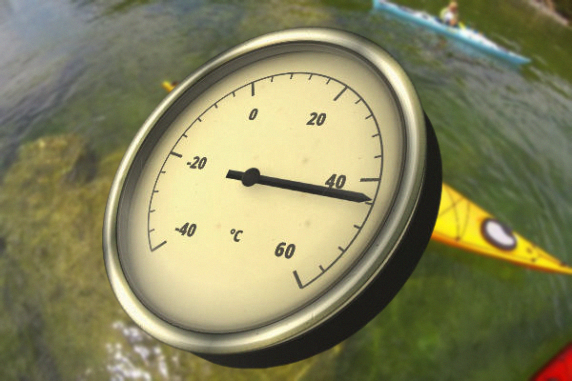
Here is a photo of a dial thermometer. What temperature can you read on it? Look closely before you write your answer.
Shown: 44 °C
